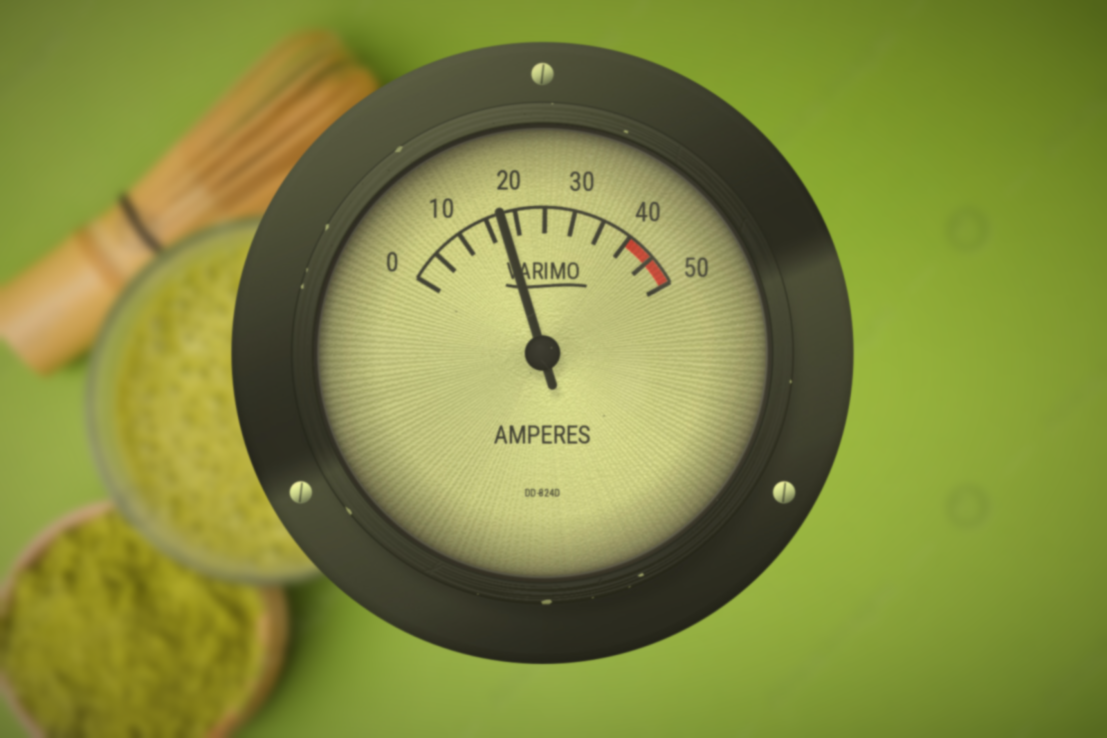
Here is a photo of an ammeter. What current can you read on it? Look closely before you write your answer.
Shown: 17.5 A
